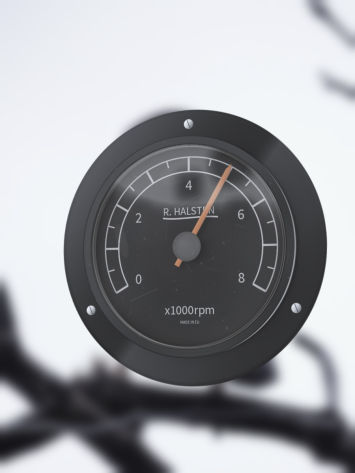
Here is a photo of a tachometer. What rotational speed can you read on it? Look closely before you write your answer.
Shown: 5000 rpm
